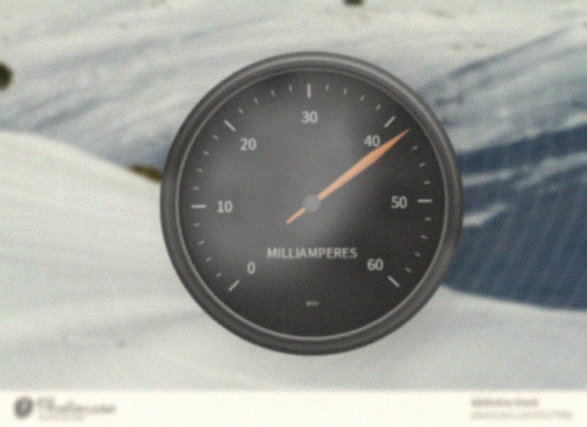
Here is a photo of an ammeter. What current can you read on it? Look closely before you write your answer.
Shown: 42 mA
